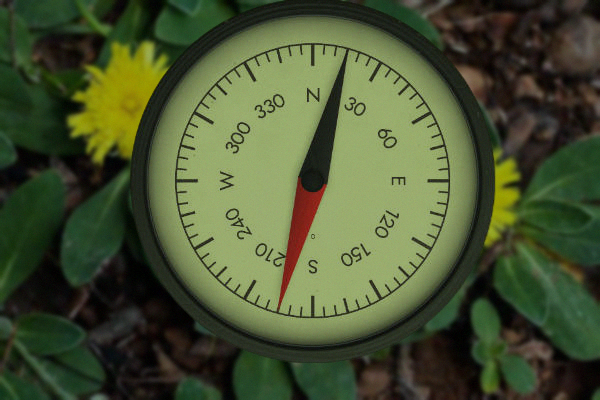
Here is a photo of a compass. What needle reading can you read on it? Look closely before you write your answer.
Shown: 195 °
